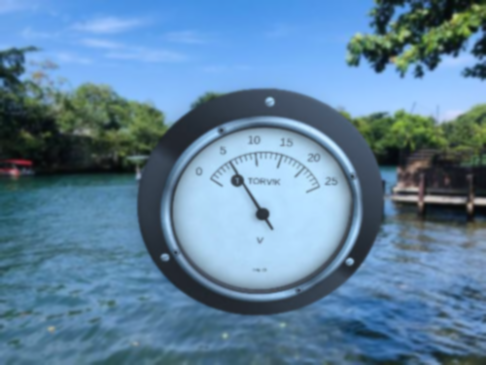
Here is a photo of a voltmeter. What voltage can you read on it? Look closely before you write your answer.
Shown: 5 V
